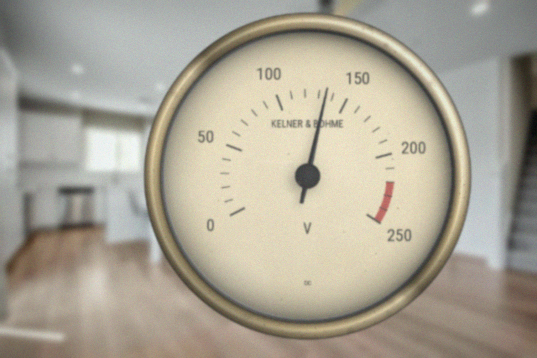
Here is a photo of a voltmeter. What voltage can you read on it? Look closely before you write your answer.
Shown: 135 V
